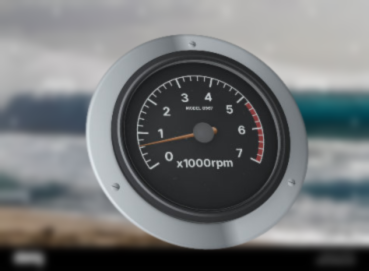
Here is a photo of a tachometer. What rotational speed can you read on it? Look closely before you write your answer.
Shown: 600 rpm
